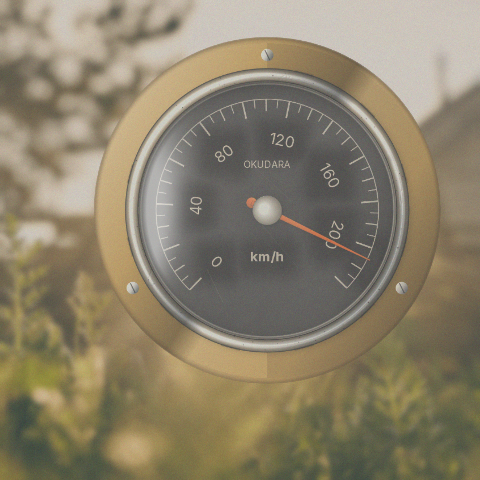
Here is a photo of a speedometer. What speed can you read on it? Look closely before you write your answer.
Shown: 205 km/h
